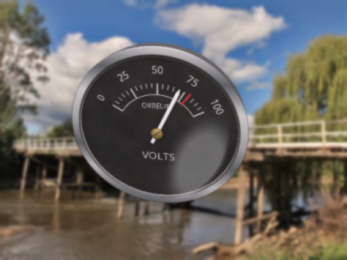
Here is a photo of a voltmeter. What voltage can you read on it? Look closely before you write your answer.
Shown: 70 V
